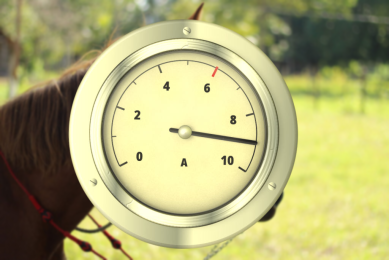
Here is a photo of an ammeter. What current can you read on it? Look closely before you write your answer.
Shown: 9 A
